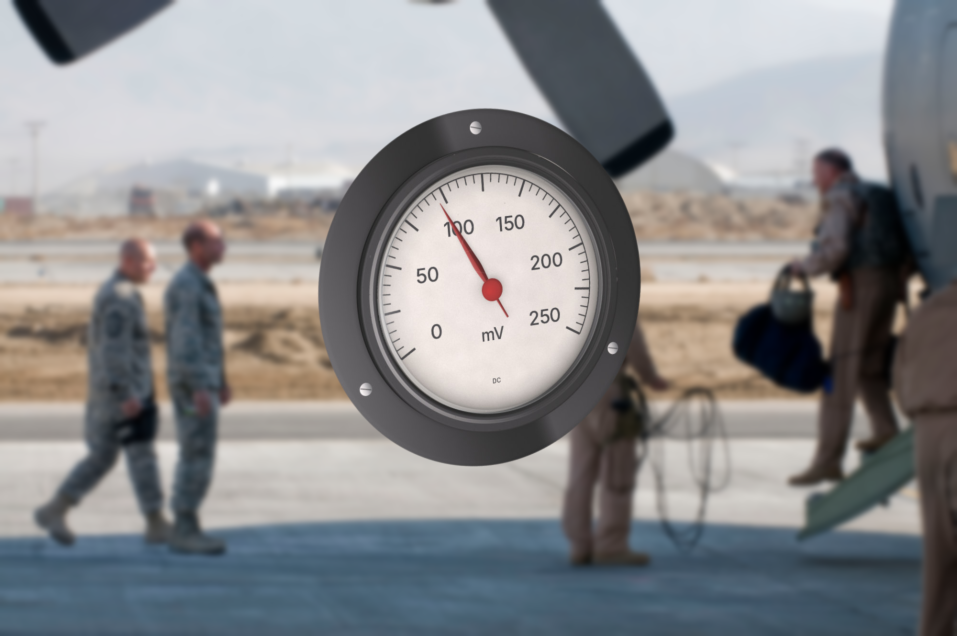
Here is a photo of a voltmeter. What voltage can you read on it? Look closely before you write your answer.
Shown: 95 mV
